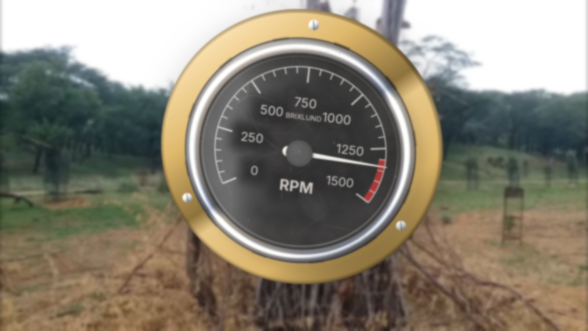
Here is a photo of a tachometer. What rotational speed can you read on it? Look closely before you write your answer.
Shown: 1325 rpm
